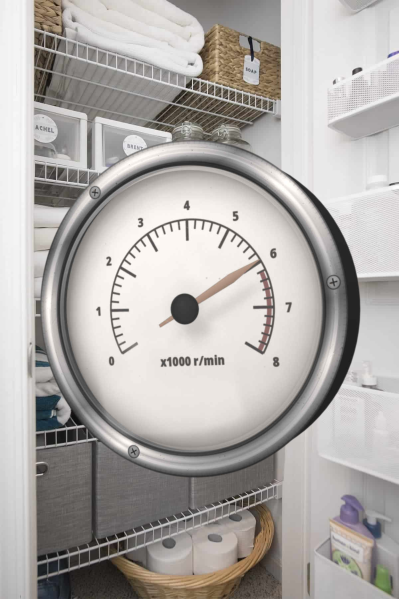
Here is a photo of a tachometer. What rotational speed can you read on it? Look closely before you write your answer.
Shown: 6000 rpm
